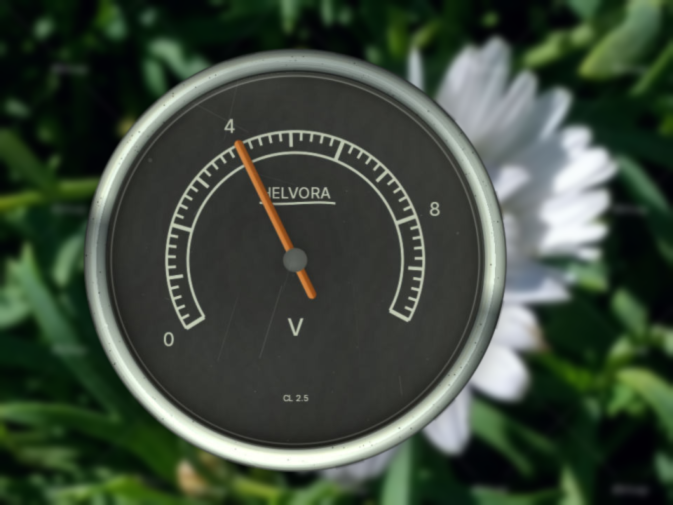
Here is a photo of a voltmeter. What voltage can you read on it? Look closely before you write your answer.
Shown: 4 V
